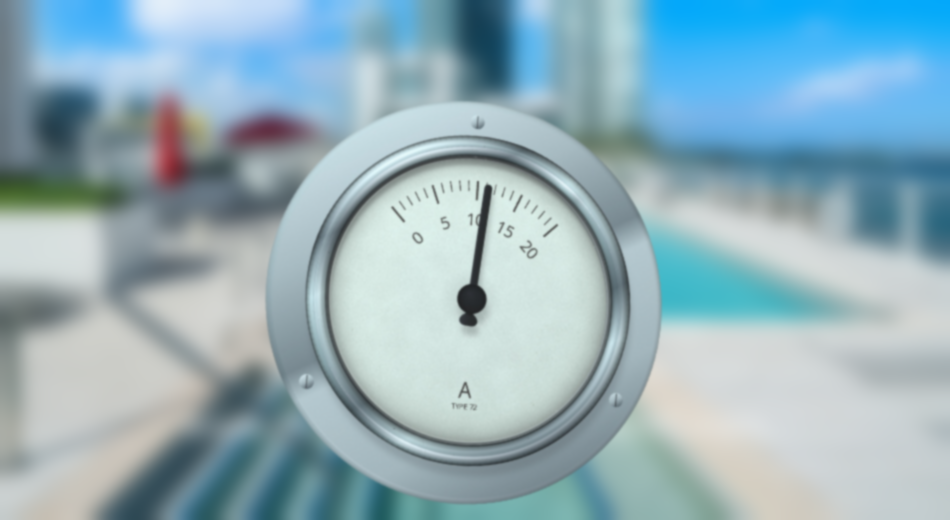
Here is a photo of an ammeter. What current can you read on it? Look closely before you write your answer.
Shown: 11 A
